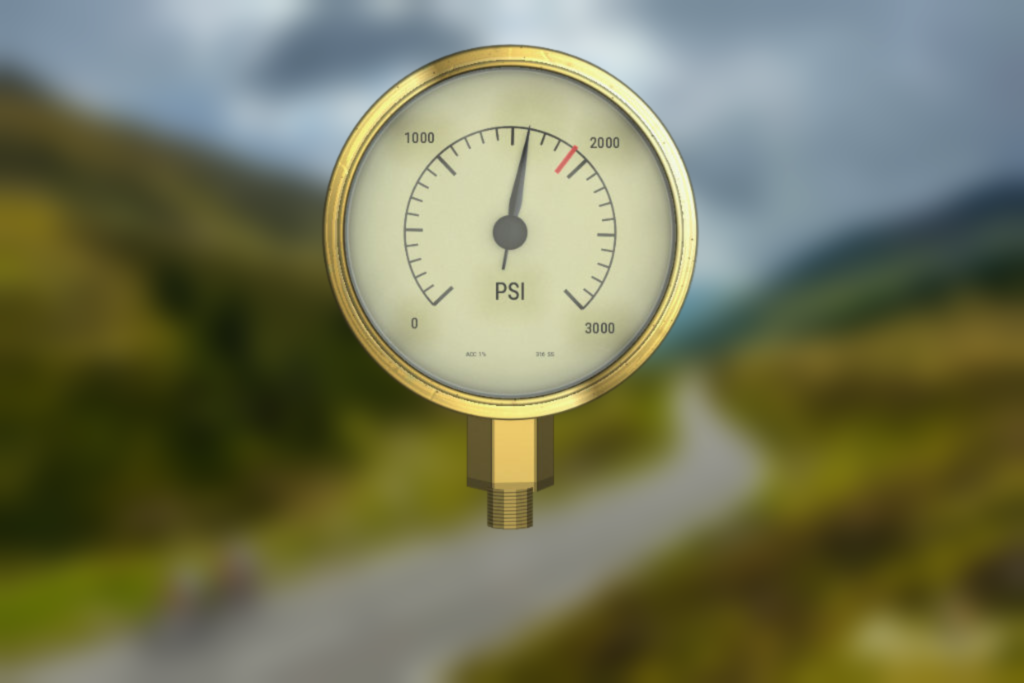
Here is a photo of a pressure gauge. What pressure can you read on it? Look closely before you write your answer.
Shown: 1600 psi
